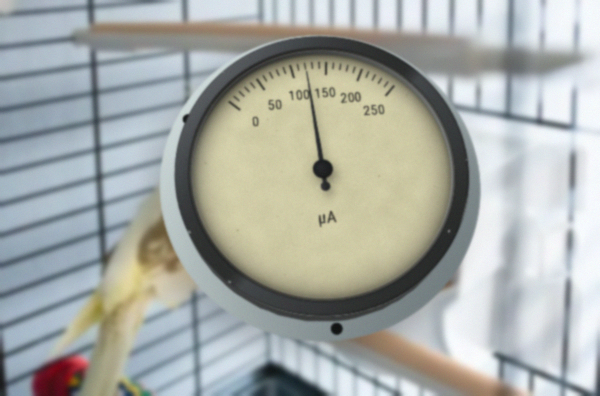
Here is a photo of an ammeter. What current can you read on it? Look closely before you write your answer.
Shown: 120 µA
